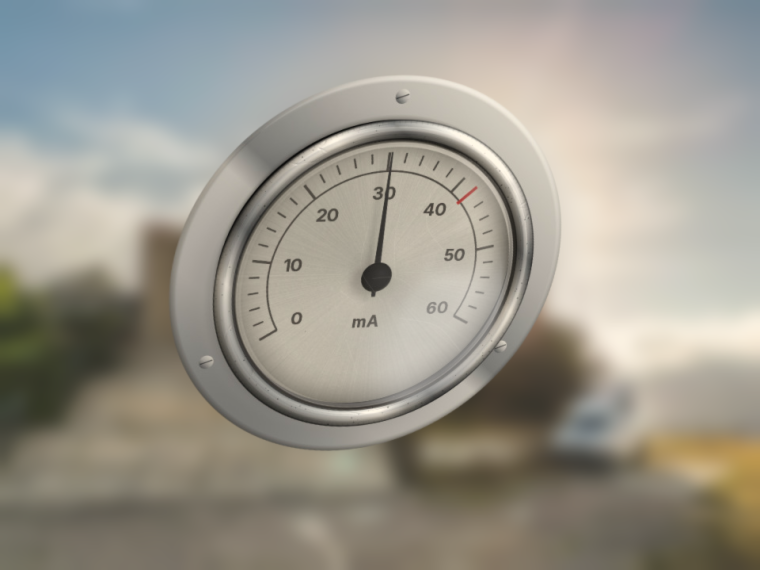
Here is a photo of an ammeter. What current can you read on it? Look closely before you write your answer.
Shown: 30 mA
